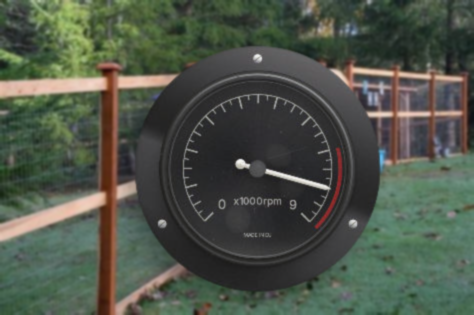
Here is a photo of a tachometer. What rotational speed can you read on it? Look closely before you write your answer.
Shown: 8000 rpm
